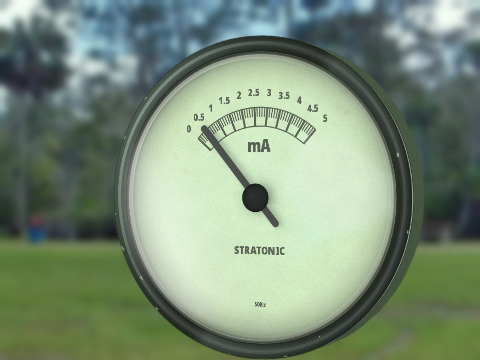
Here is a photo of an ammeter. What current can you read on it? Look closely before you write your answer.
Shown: 0.5 mA
